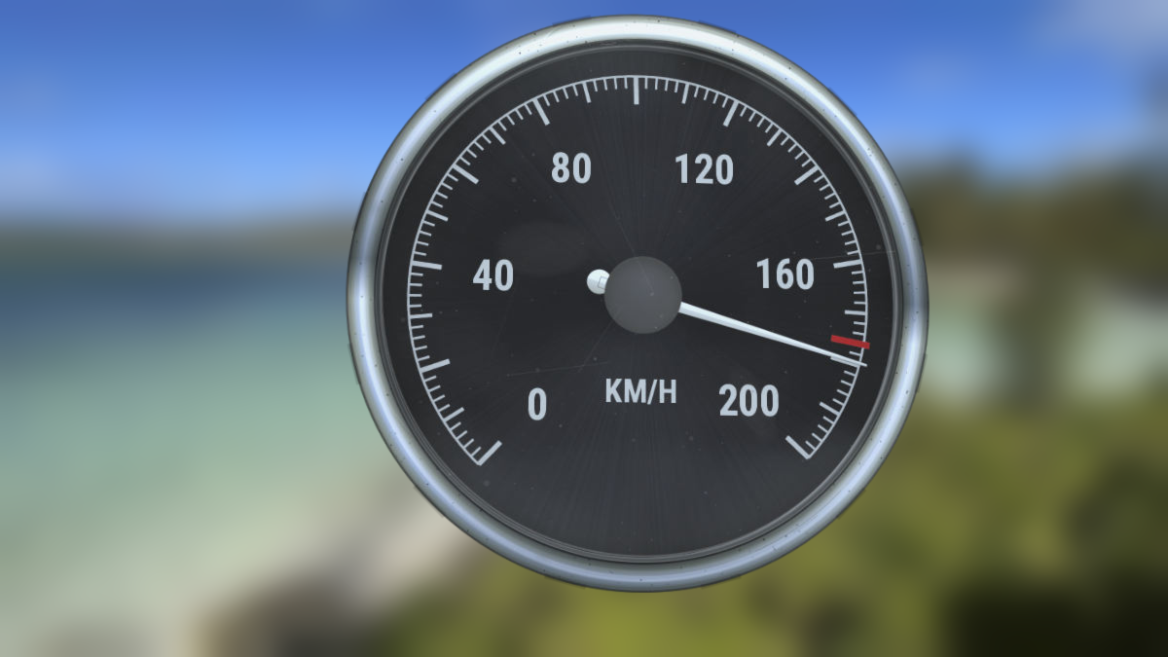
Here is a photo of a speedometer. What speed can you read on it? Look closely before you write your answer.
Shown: 180 km/h
